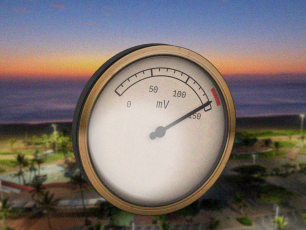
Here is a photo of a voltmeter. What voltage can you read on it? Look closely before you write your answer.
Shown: 140 mV
